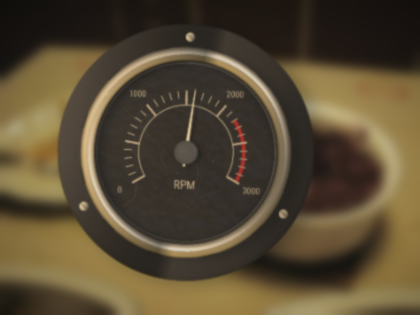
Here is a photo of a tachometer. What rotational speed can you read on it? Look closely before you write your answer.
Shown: 1600 rpm
